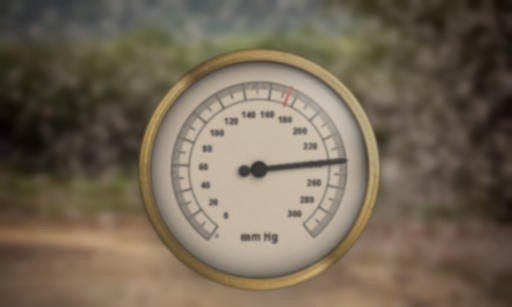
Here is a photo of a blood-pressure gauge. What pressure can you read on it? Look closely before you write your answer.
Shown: 240 mmHg
